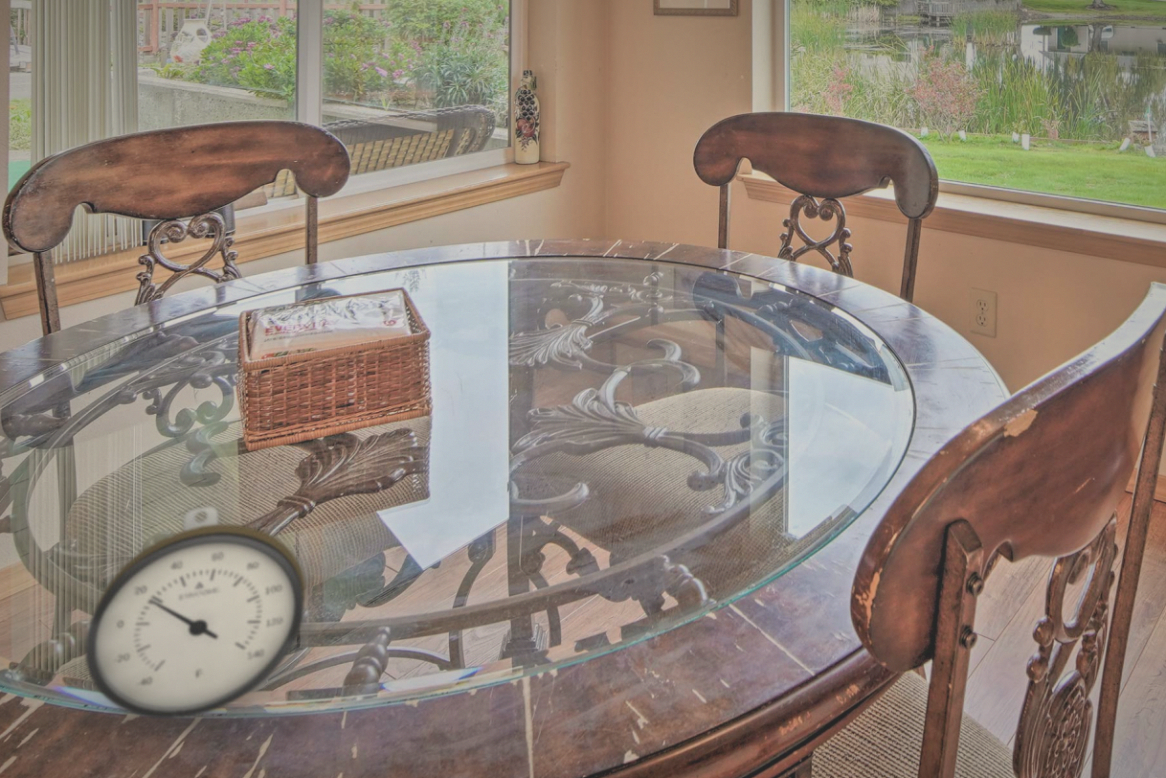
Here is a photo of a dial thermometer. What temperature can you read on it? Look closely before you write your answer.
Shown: 20 °F
